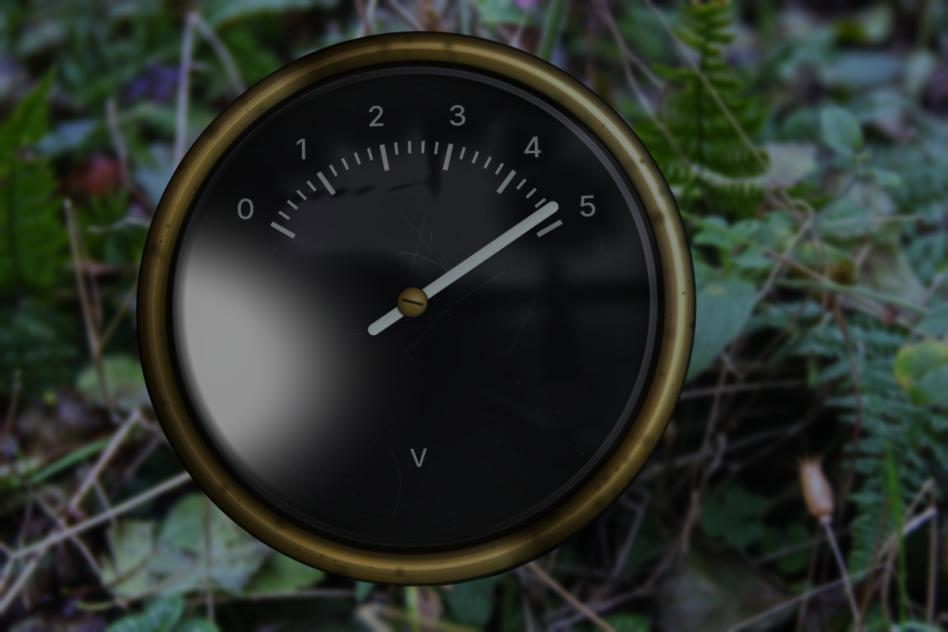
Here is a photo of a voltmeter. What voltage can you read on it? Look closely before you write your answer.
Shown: 4.8 V
